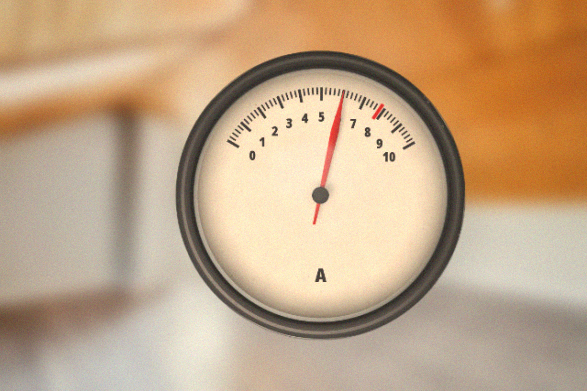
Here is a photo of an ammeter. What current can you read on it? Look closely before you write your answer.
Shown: 6 A
